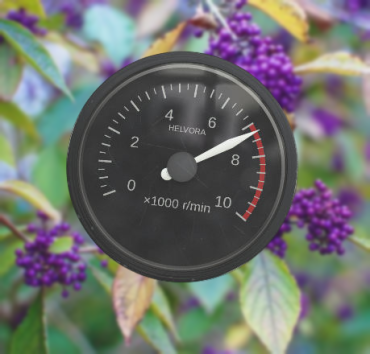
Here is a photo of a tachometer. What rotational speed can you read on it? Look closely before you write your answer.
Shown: 7250 rpm
